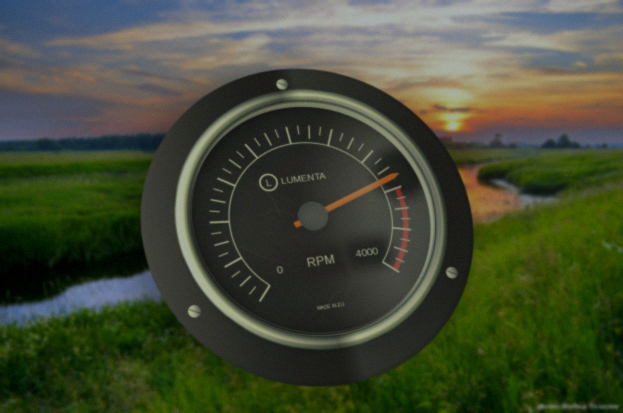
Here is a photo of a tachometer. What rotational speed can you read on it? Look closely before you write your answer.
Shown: 3100 rpm
